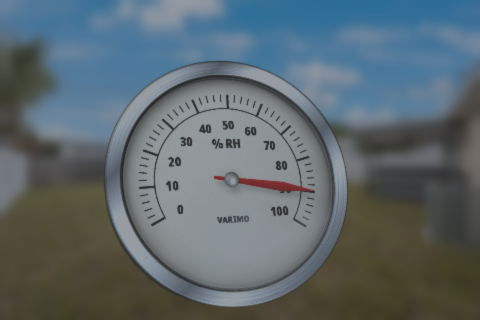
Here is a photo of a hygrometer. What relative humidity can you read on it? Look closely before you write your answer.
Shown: 90 %
